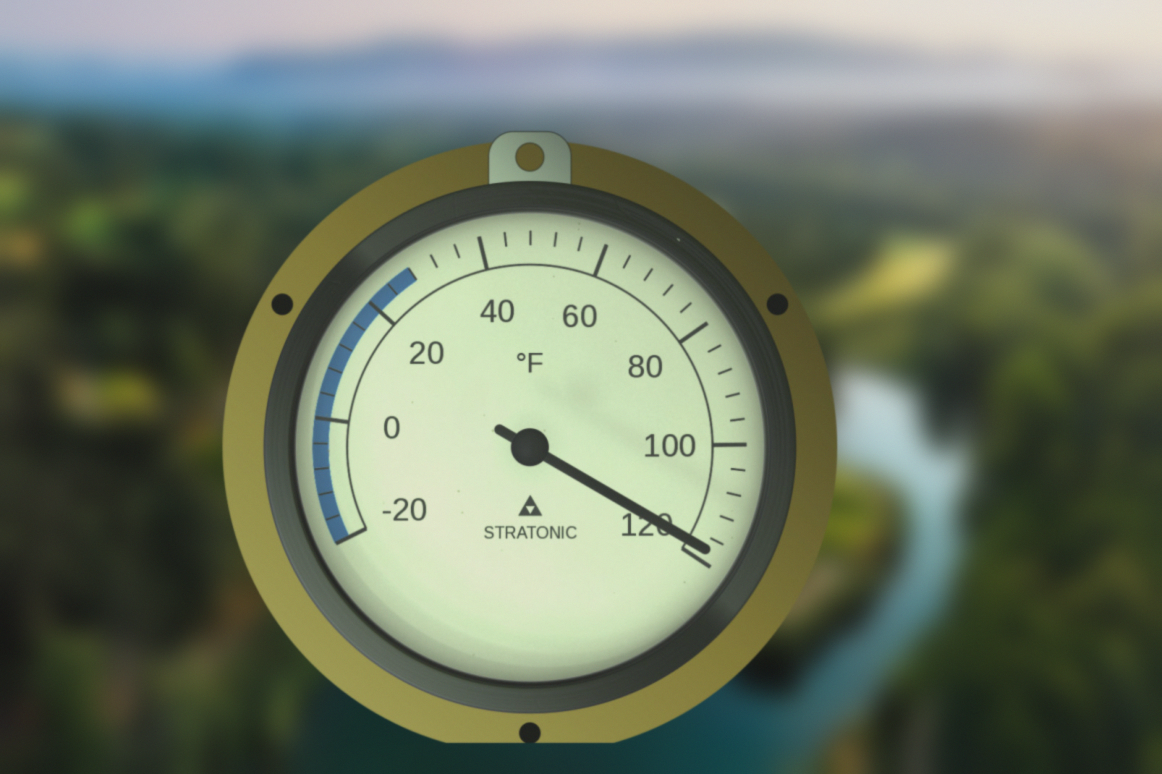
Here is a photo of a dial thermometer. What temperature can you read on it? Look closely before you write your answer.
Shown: 118 °F
